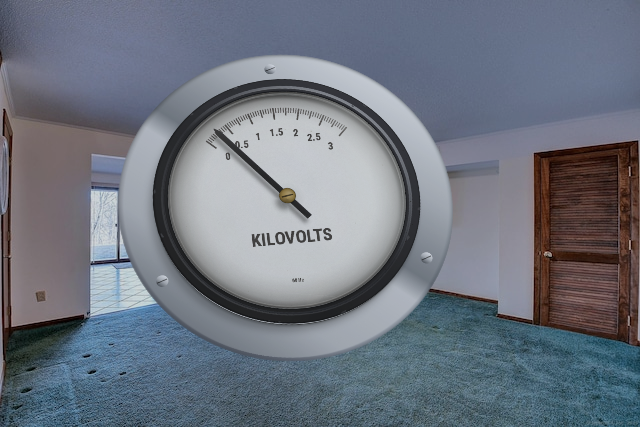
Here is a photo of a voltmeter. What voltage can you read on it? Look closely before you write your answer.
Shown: 0.25 kV
